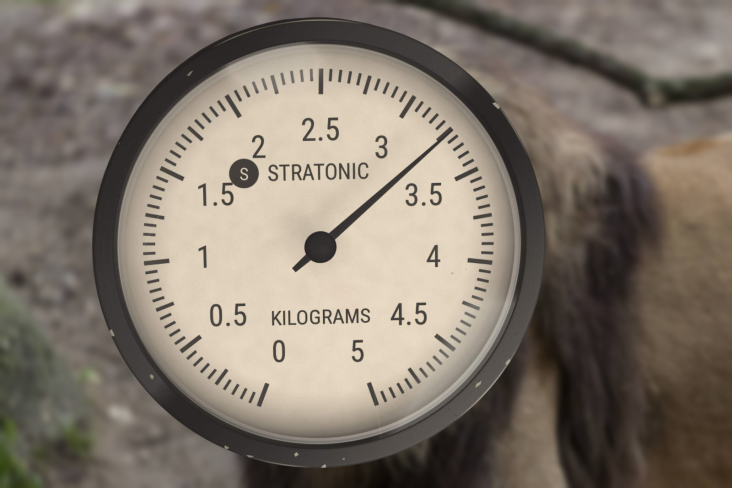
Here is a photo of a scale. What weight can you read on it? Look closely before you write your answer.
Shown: 3.25 kg
